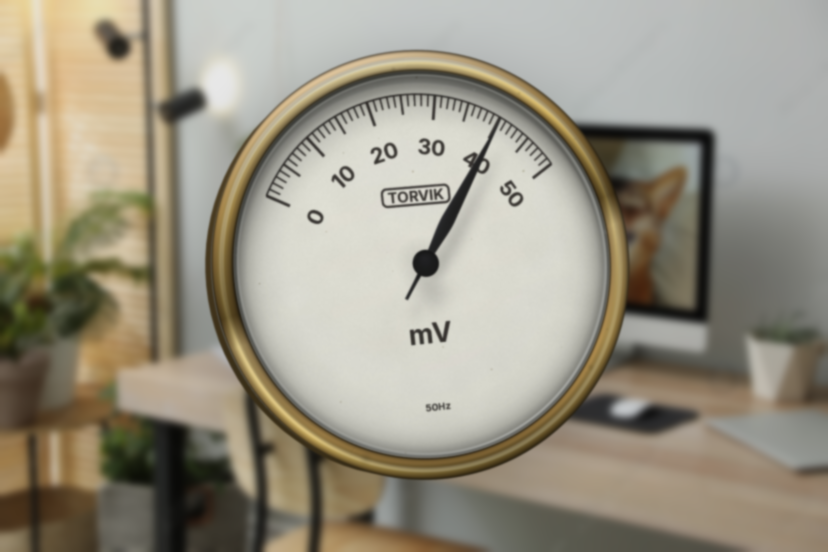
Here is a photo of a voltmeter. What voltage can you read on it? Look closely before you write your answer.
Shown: 40 mV
